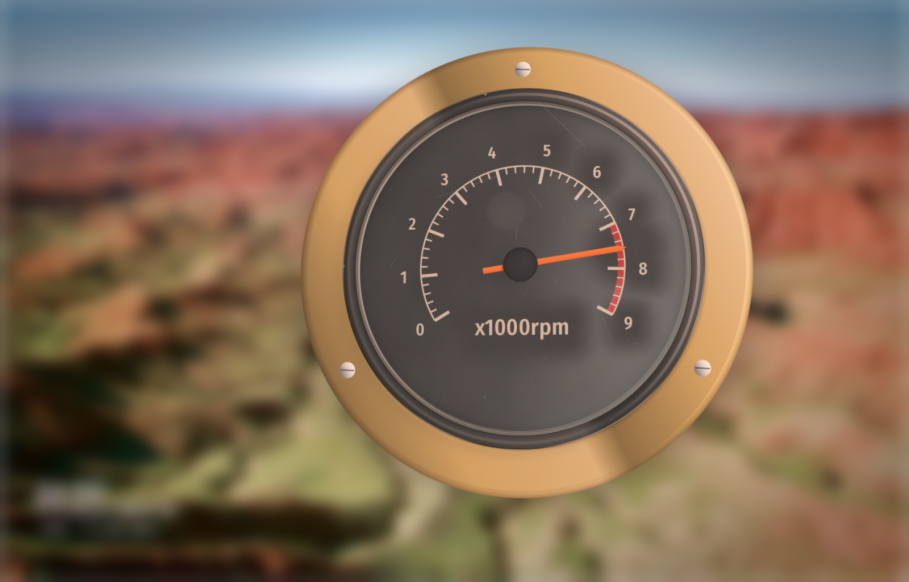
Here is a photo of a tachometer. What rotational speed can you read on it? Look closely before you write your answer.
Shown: 7600 rpm
